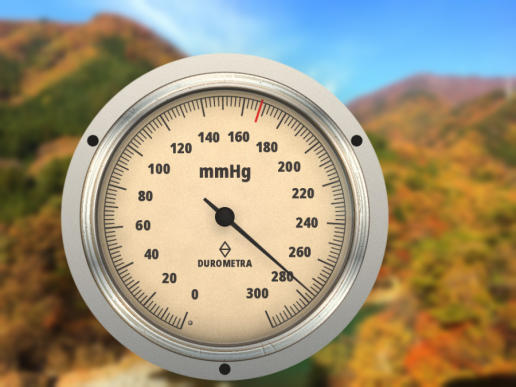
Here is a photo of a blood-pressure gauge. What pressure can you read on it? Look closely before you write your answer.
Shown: 276 mmHg
